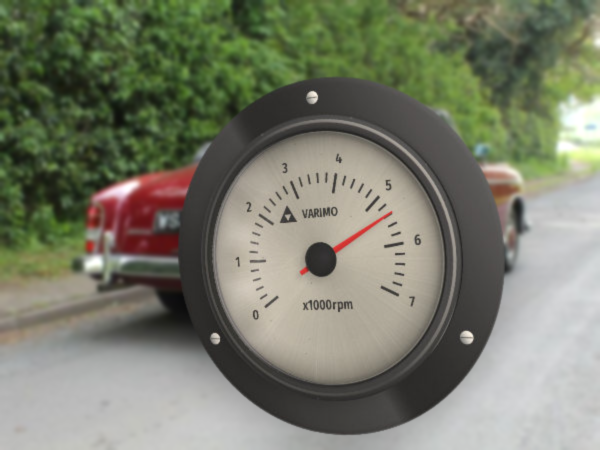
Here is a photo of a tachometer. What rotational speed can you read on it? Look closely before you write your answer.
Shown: 5400 rpm
